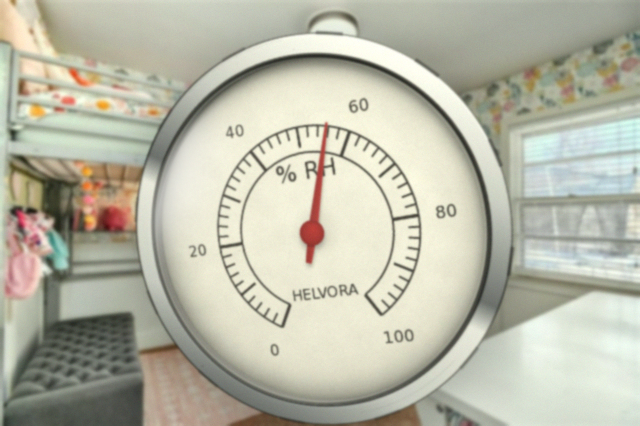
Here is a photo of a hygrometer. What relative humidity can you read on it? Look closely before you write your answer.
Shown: 56 %
